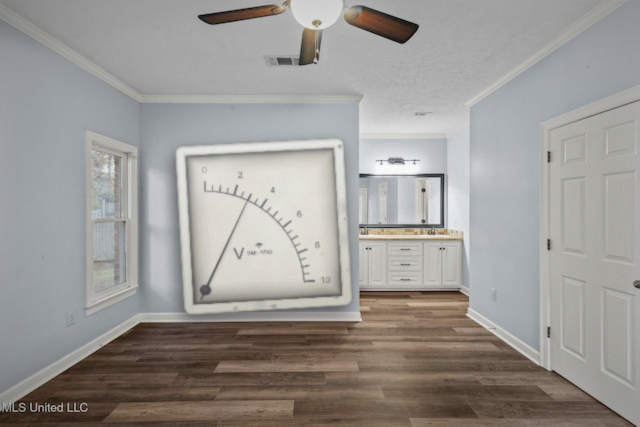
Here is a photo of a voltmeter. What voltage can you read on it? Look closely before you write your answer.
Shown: 3 V
